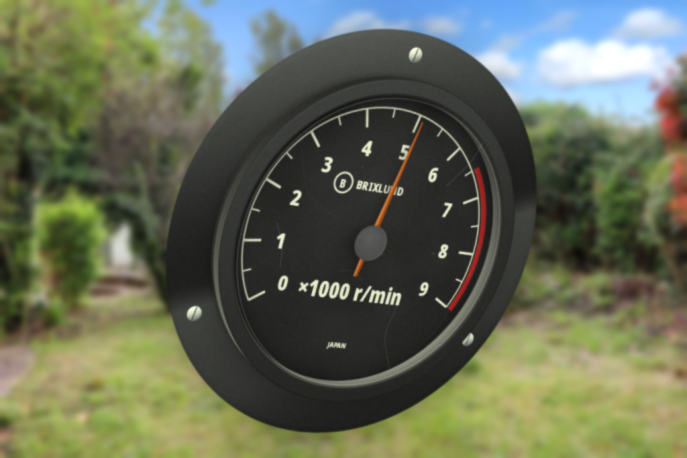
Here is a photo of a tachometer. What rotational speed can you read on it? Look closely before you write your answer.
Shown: 5000 rpm
